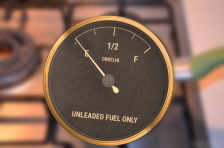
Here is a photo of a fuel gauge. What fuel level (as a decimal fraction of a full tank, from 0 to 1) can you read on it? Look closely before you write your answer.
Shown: 0
